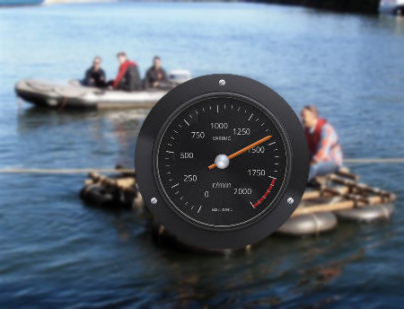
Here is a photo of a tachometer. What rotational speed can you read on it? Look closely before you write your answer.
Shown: 1450 rpm
